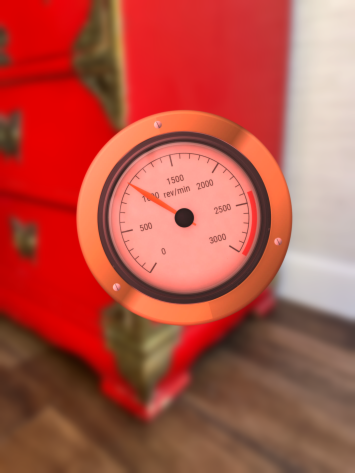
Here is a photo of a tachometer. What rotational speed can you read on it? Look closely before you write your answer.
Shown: 1000 rpm
